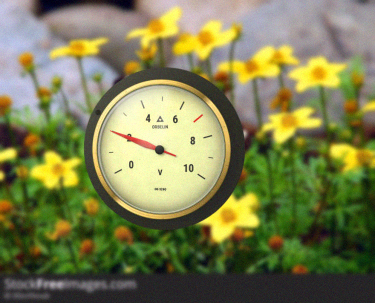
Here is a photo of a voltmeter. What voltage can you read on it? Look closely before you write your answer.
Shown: 2 V
